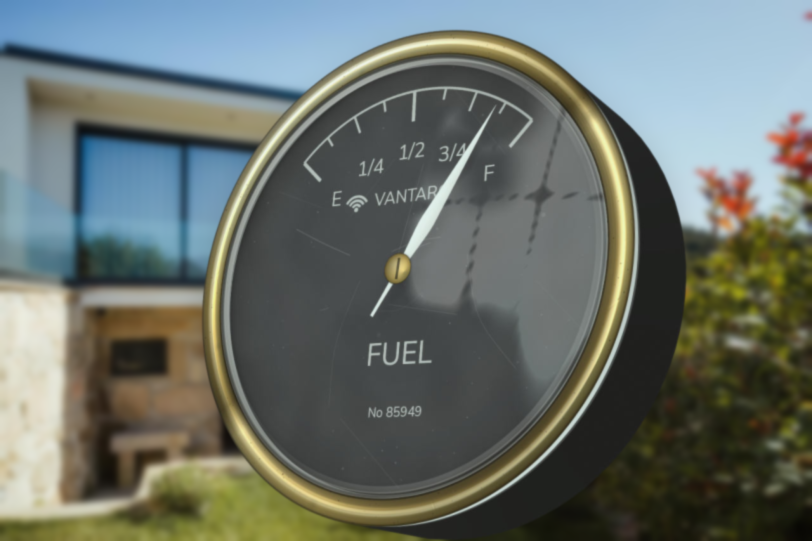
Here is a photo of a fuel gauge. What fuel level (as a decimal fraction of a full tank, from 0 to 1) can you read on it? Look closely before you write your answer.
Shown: 0.875
